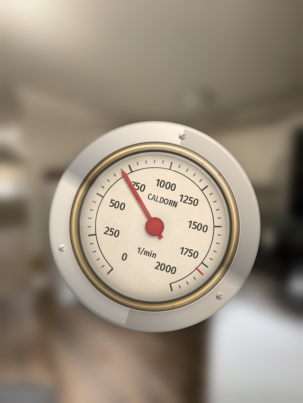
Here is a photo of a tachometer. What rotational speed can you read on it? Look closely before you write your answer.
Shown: 700 rpm
